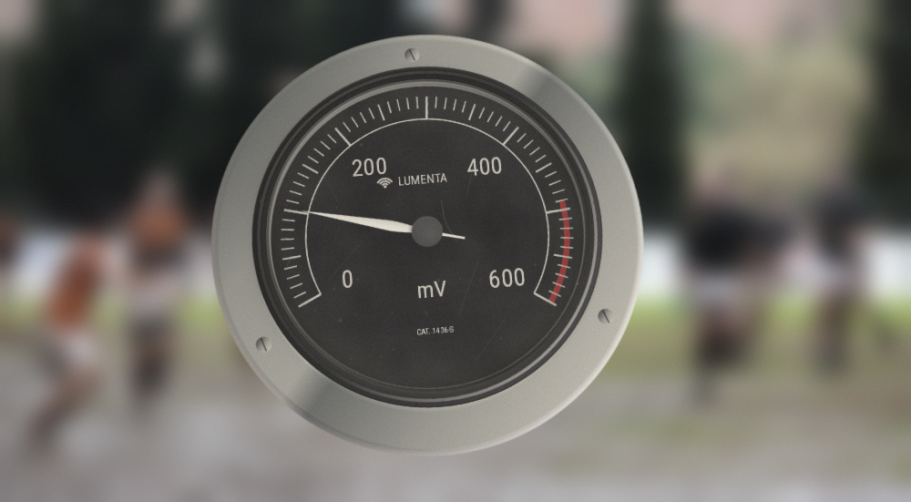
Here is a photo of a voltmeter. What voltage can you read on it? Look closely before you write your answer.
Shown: 100 mV
